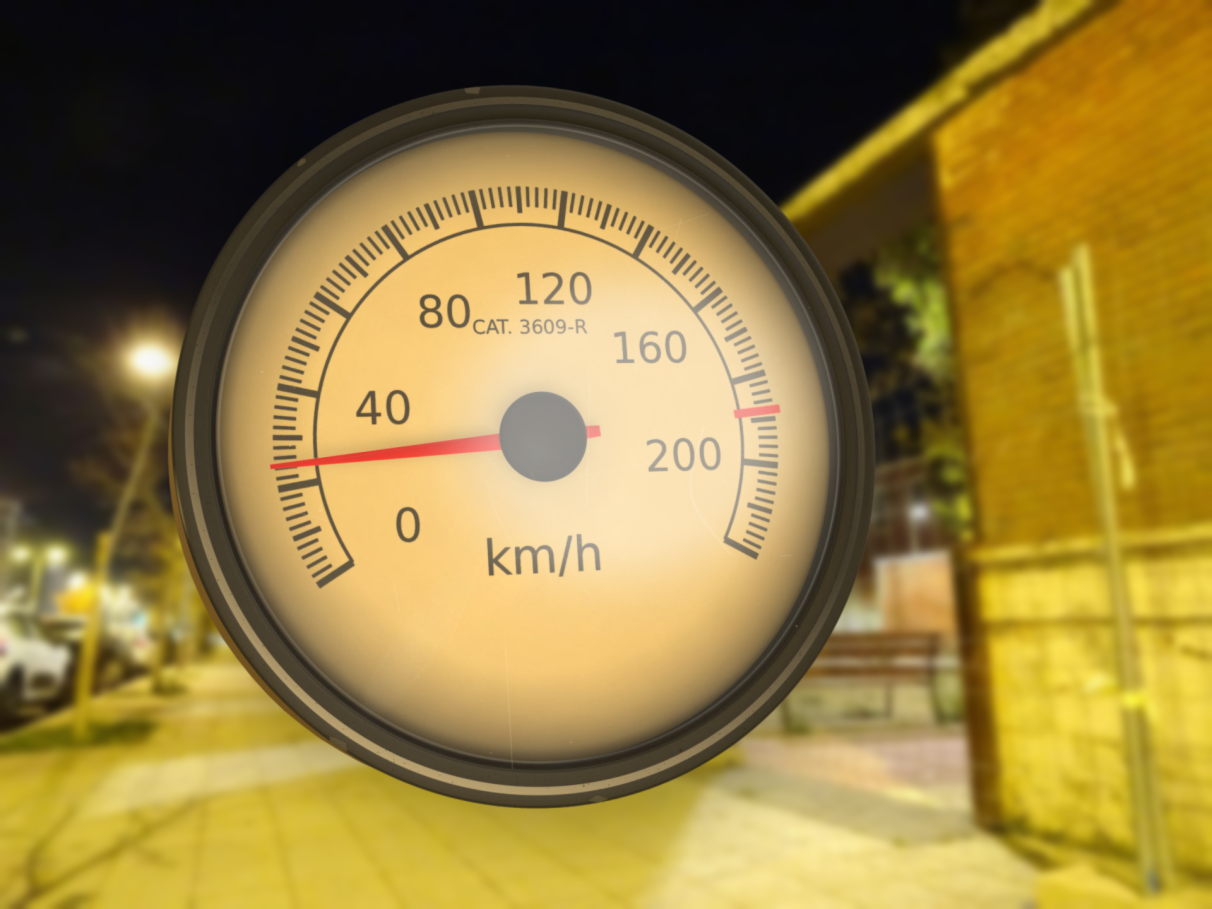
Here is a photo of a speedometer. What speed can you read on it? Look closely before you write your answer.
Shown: 24 km/h
